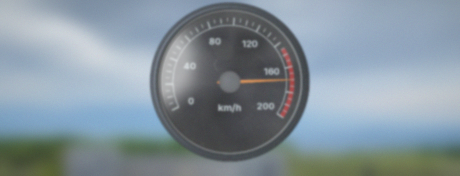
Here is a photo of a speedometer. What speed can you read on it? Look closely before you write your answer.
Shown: 170 km/h
